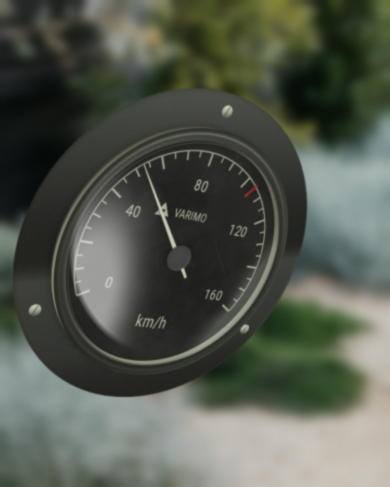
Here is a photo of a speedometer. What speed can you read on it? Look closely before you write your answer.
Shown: 52.5 km/h
